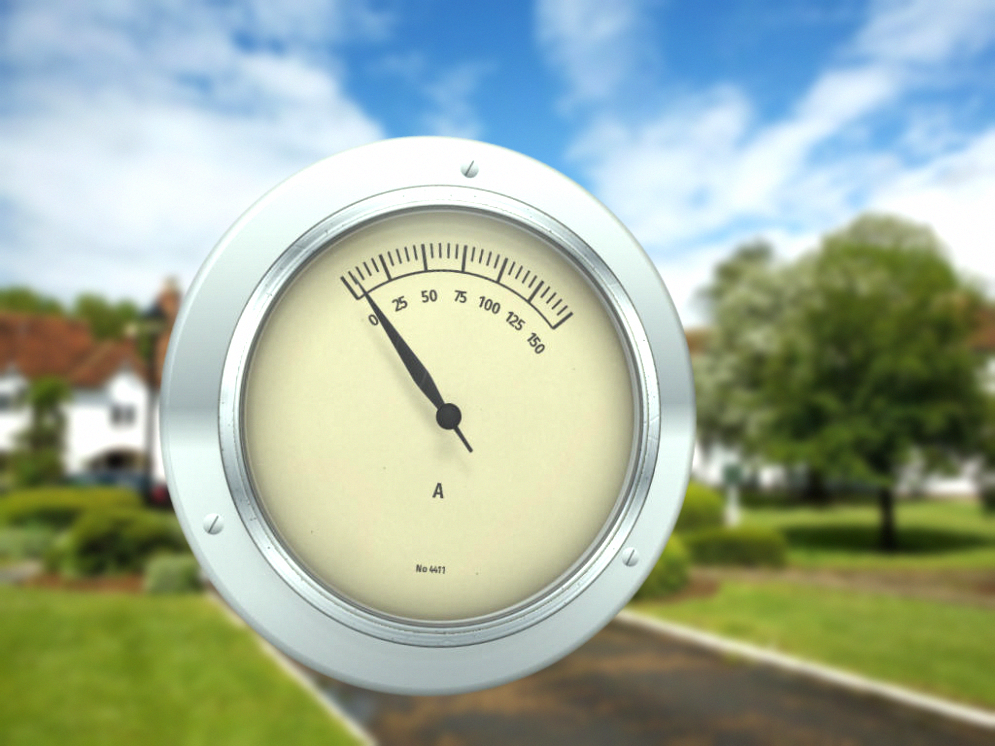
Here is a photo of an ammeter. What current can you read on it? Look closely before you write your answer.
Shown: 5 A
